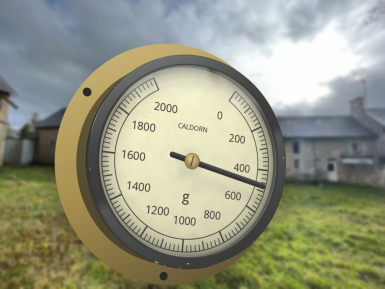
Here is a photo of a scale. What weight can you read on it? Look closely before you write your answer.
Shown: 480 g
